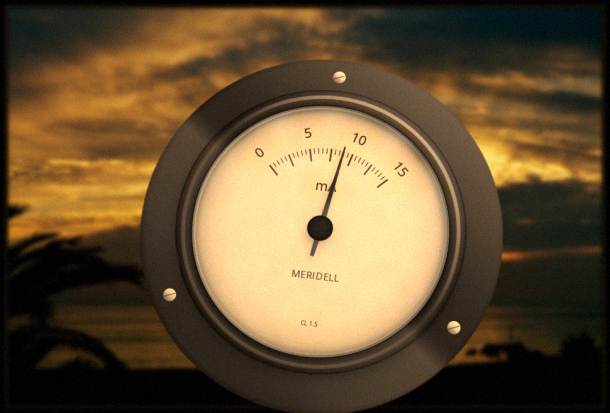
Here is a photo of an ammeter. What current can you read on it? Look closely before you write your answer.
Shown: 9 mA
